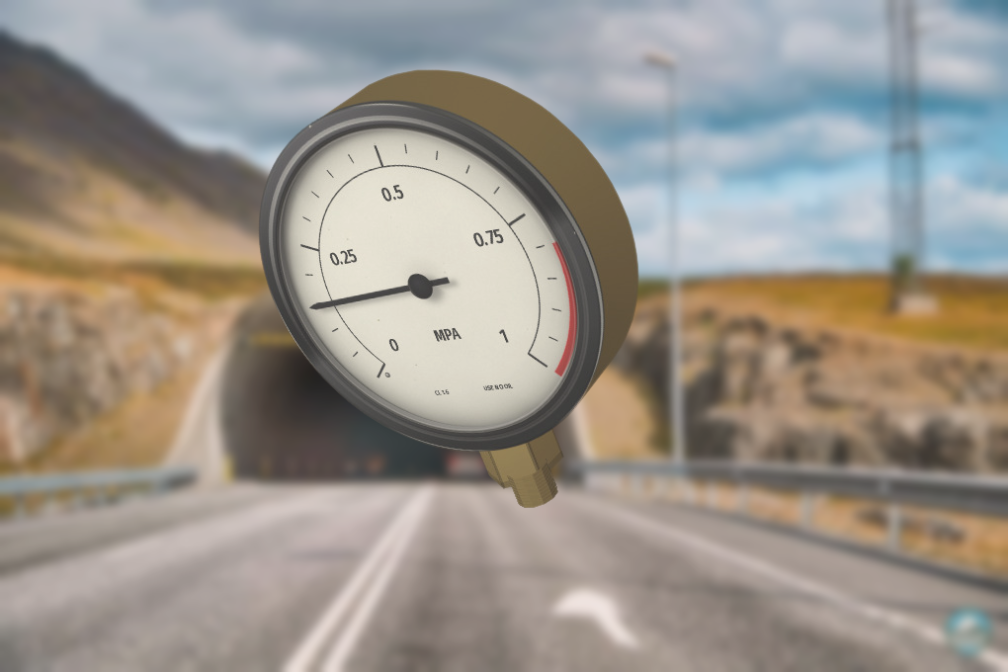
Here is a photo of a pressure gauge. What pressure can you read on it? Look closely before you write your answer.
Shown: 0.15 MPa
